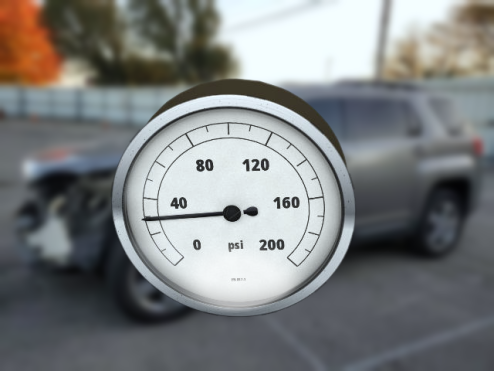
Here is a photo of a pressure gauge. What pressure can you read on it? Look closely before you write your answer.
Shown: 30 psi
